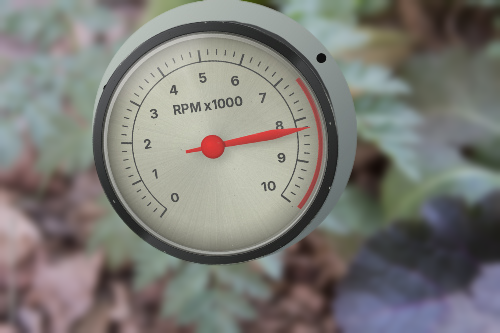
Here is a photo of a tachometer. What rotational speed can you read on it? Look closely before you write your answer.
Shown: 8200 rpm
